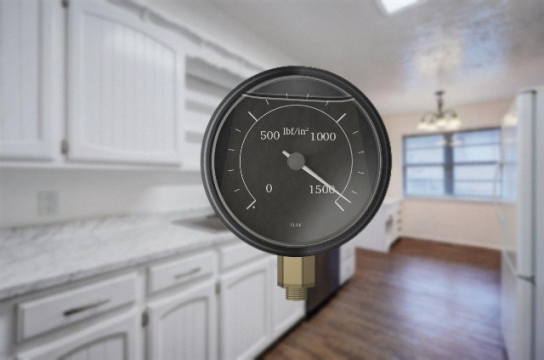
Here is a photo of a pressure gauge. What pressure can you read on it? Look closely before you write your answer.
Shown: 1450 psi
